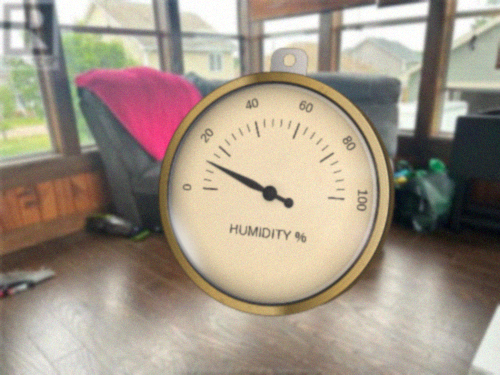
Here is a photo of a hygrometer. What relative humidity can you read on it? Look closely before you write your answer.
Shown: 12 %
